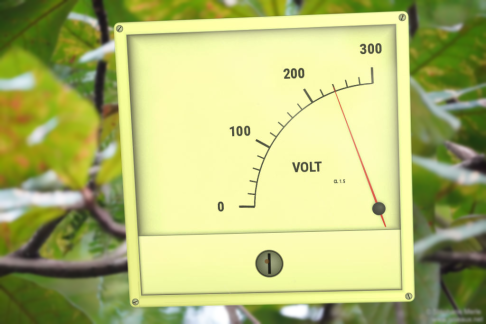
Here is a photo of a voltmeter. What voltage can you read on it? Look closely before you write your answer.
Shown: 240 V
